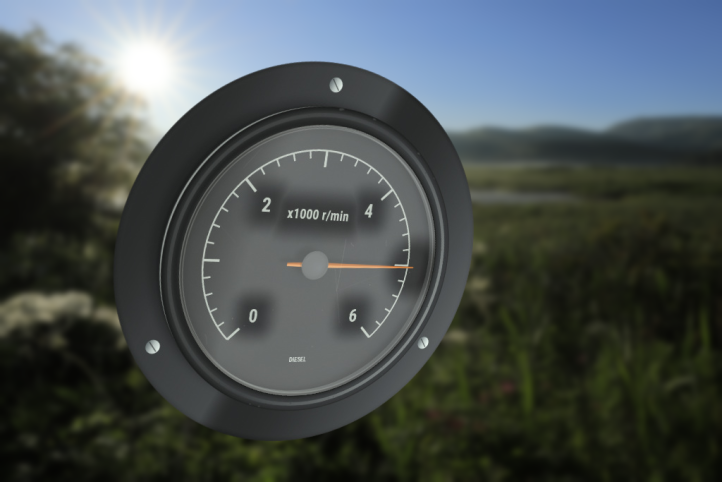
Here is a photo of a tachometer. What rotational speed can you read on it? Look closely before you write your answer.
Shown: 5000 rpm
